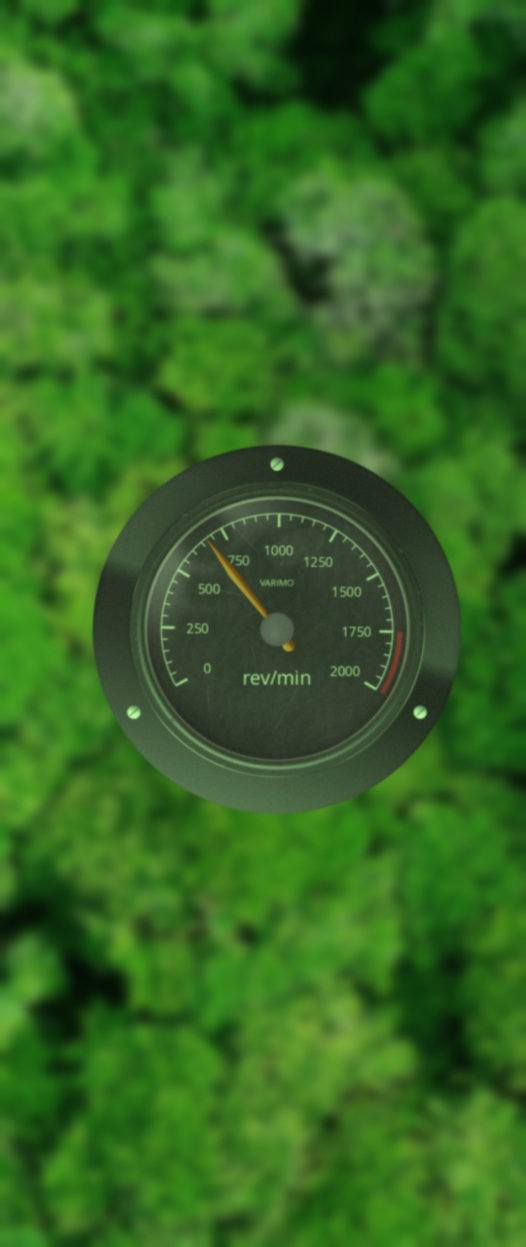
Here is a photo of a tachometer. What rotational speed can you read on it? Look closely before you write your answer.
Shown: 675 rpm
